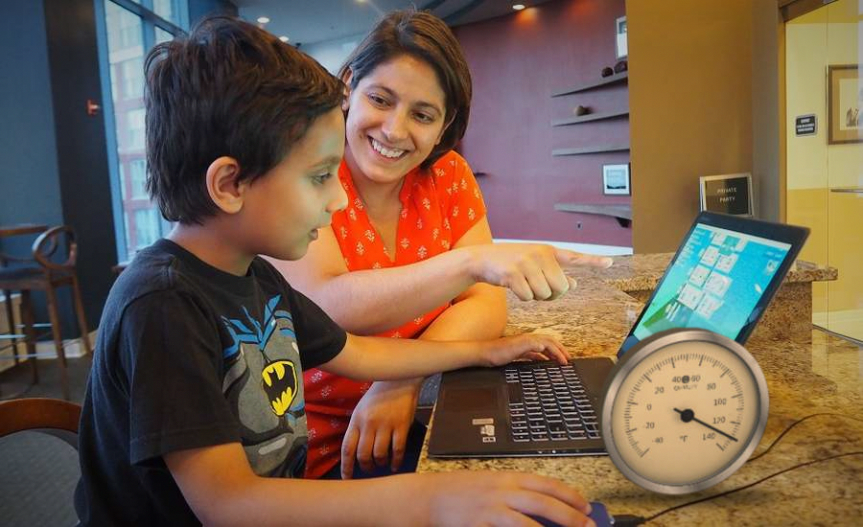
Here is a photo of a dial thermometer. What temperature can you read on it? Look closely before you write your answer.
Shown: 130 °F
